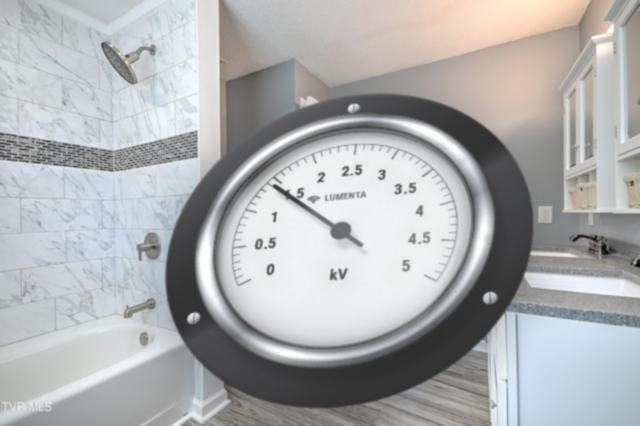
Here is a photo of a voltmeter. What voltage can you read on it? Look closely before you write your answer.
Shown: 1.4 kV
